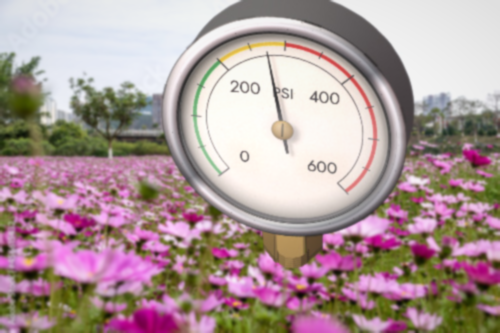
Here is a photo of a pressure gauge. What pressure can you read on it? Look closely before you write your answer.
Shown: 275 psi
